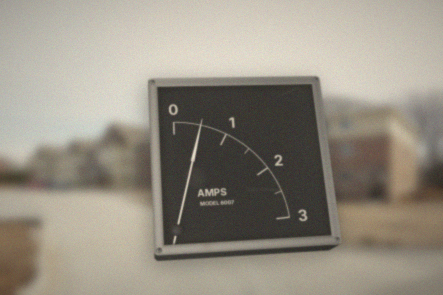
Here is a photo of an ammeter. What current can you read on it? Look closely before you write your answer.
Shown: 0.5 A
